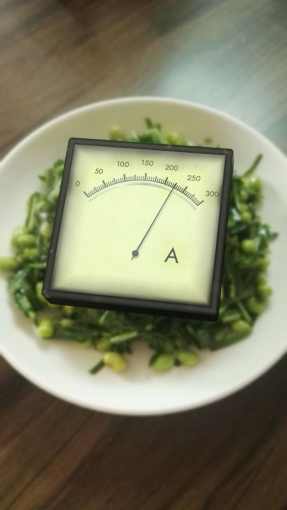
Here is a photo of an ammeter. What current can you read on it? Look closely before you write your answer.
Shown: 225 A
